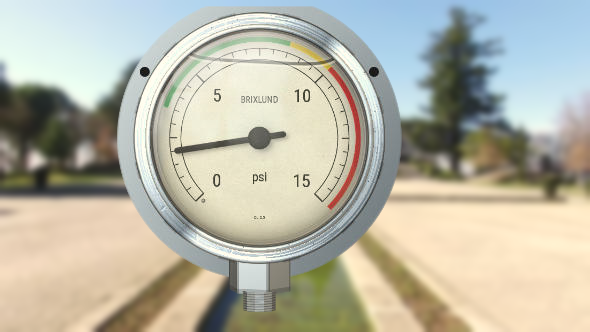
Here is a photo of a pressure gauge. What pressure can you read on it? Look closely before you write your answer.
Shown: 2 psi
